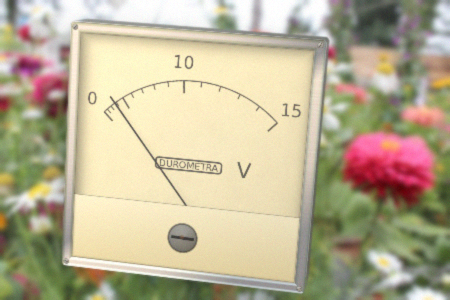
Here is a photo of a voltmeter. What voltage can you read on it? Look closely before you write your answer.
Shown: 4 V
